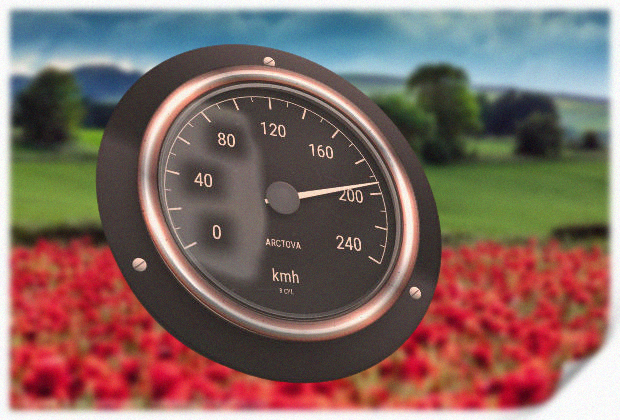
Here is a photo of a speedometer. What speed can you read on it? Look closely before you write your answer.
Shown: 195 km/h
